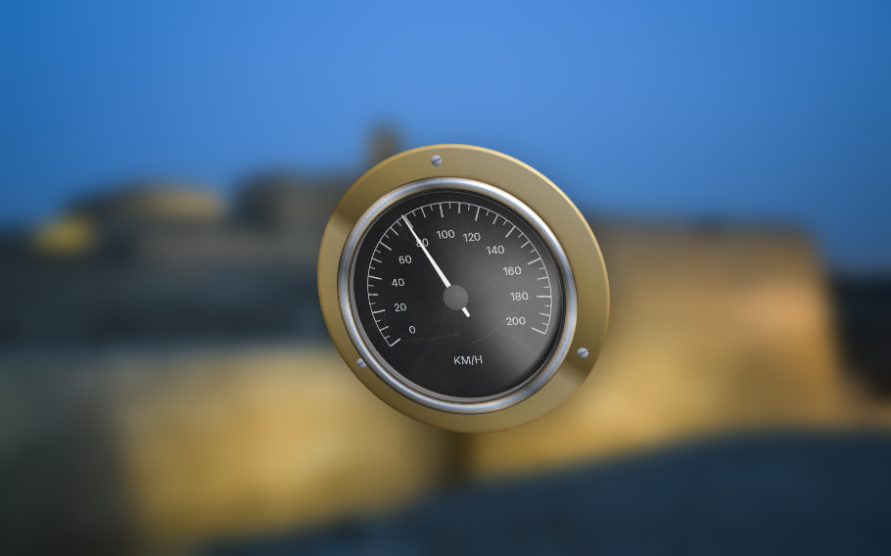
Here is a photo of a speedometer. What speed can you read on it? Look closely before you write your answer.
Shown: 80 km/h
